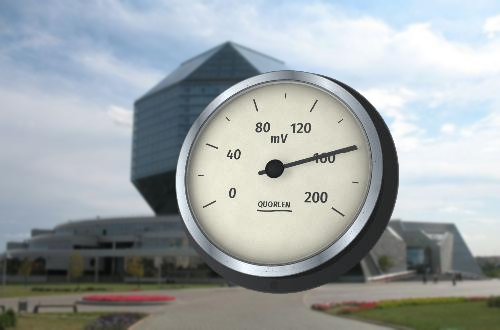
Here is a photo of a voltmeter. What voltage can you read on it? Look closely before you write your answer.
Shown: 160 mV
